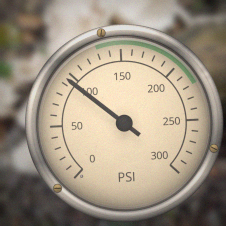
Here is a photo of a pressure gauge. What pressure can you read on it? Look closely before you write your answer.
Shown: 95 psi
